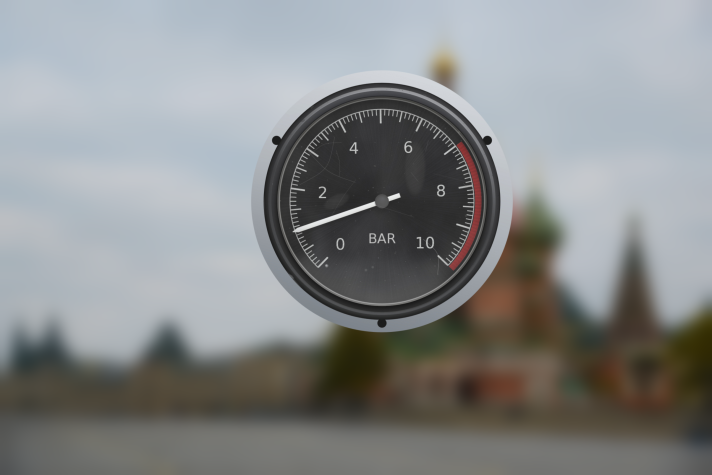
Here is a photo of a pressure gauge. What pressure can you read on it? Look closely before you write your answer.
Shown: 1 bar
